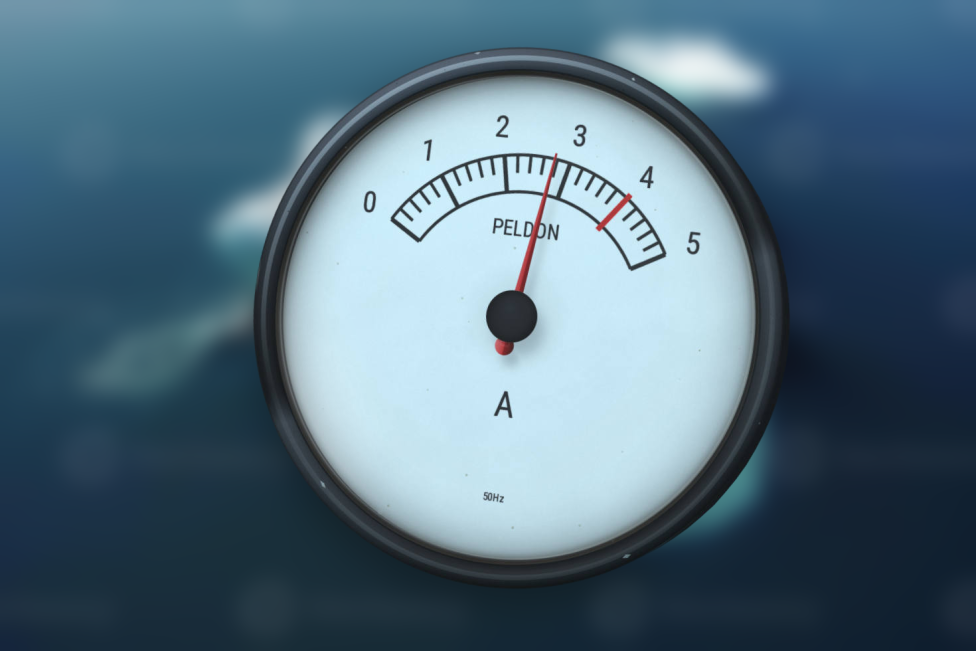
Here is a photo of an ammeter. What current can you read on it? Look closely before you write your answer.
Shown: 2.8 A
